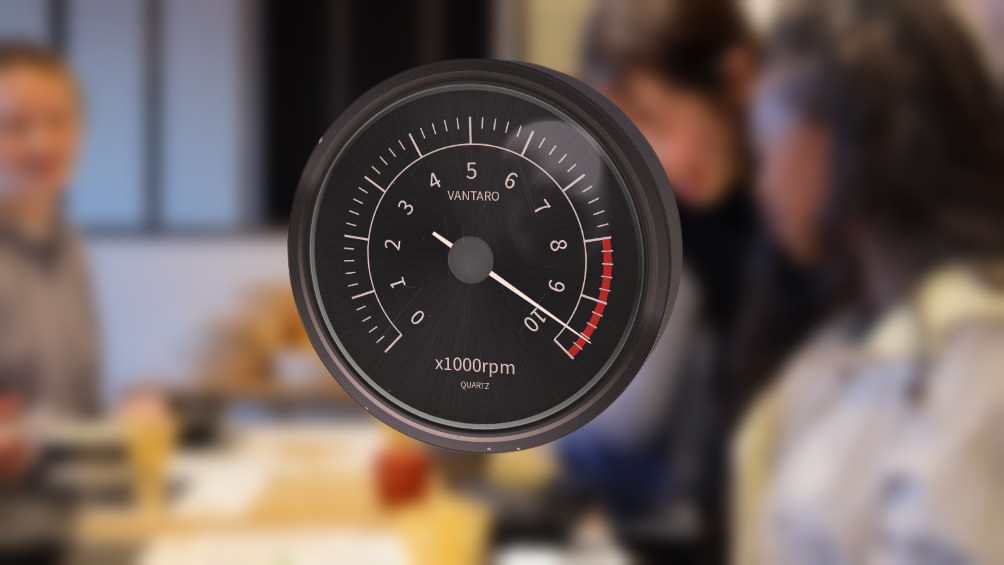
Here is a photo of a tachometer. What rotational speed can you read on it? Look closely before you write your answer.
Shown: 9600 rpm
